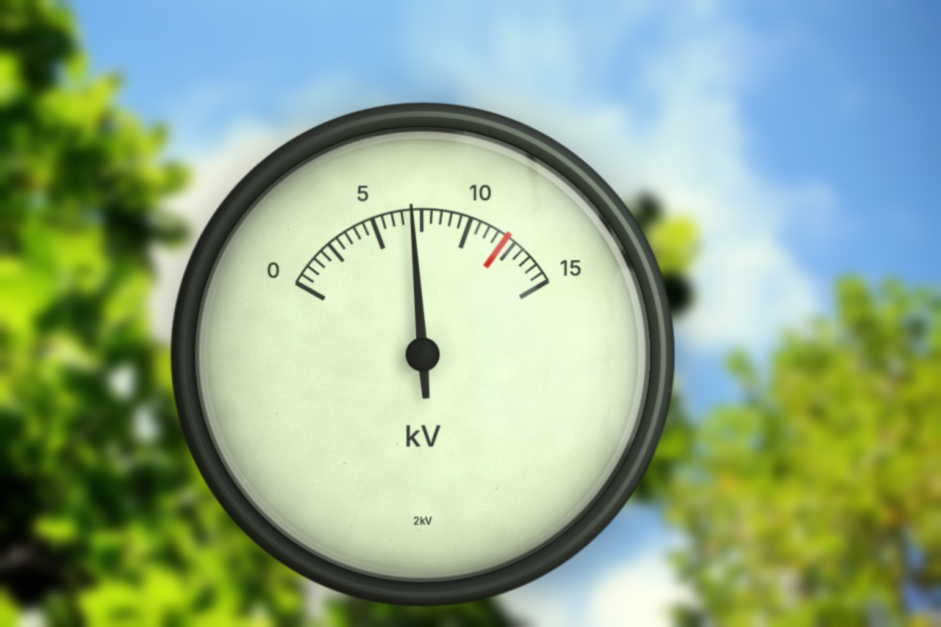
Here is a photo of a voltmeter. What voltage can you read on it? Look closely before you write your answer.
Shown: 7 kV
